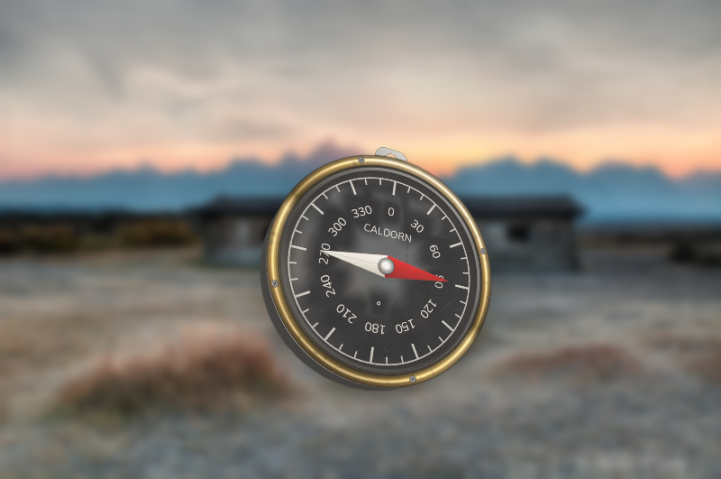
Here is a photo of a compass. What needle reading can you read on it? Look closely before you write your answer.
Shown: 90 °
